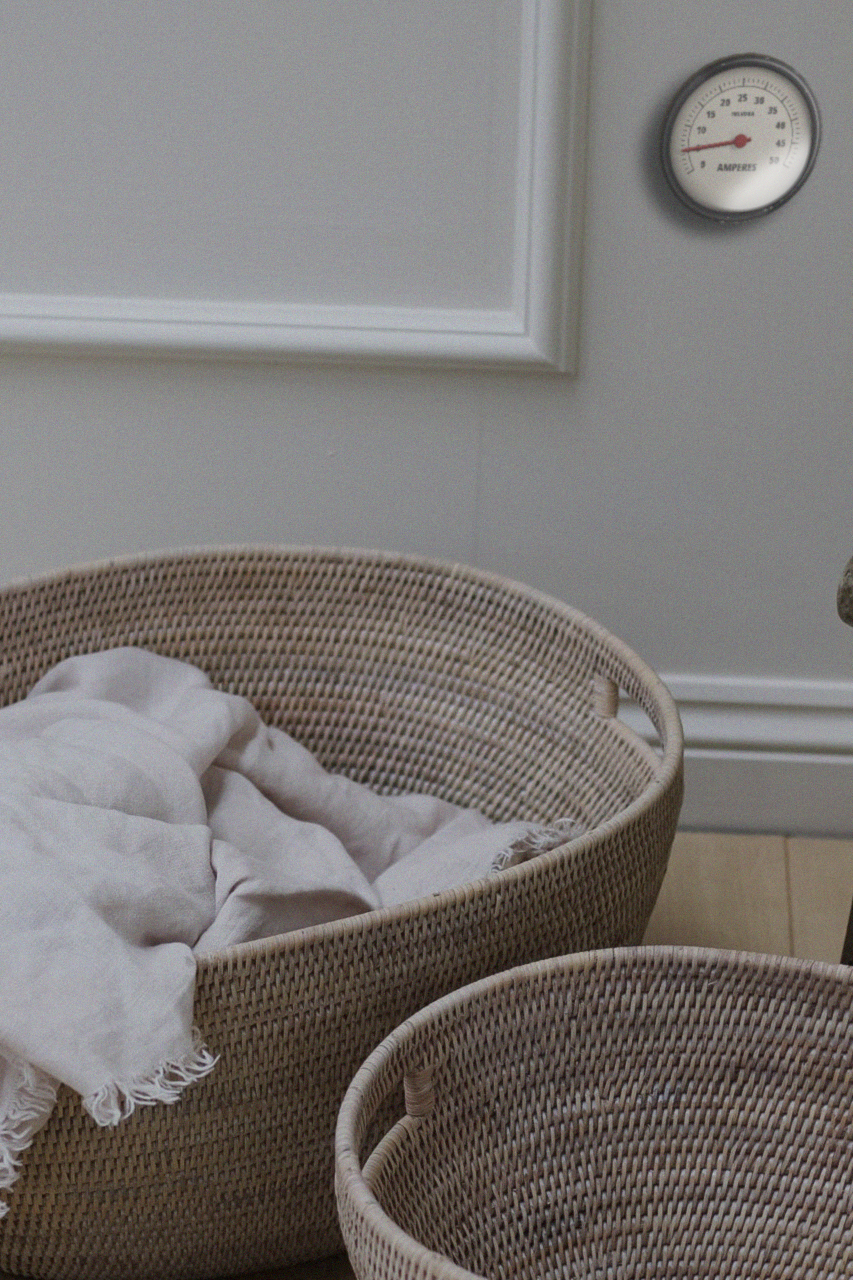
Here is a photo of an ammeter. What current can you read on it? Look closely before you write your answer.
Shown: 5 A
